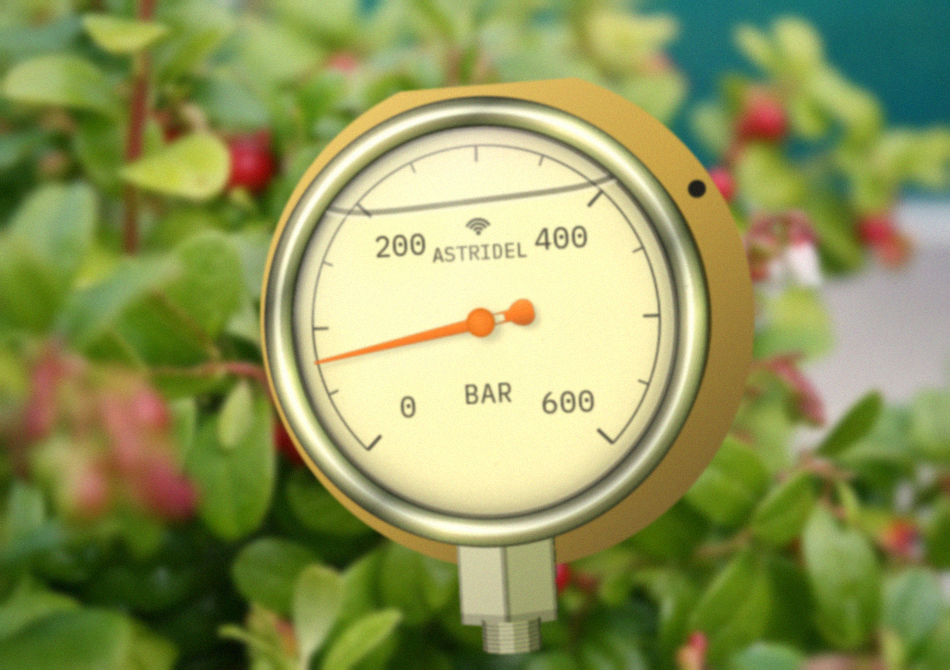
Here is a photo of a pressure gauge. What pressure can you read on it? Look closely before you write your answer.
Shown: 75 bar
